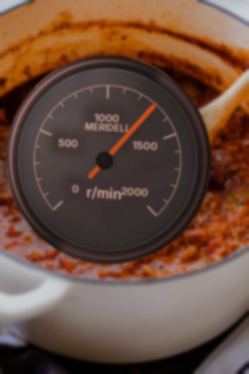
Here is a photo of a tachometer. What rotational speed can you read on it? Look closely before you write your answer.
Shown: 1300 rpm
